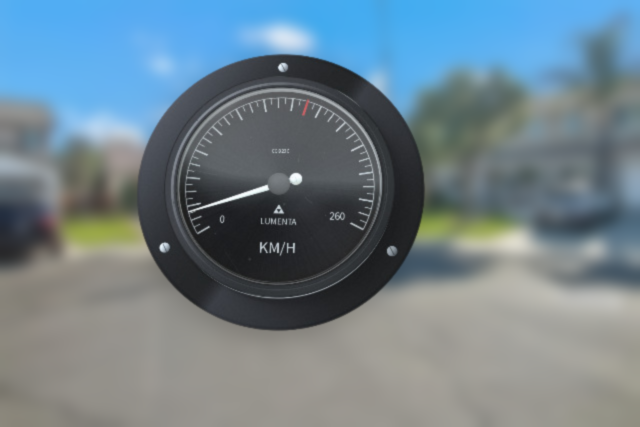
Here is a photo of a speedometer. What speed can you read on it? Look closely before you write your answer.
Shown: 15 km/h
